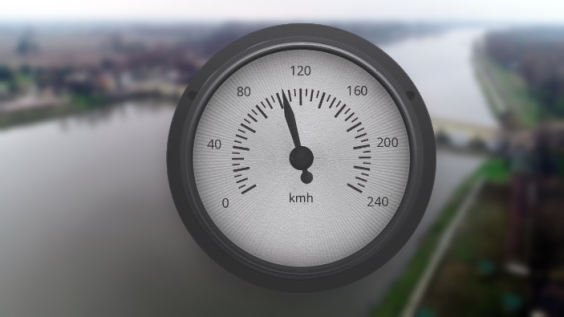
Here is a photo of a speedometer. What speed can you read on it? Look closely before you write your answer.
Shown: 105 km/h
